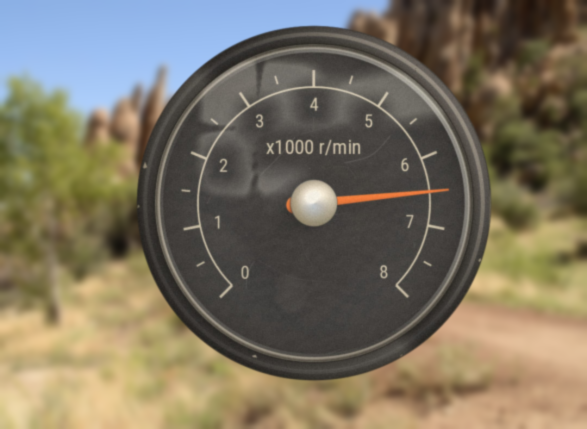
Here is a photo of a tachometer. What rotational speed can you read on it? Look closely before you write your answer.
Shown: 6500 rpm
